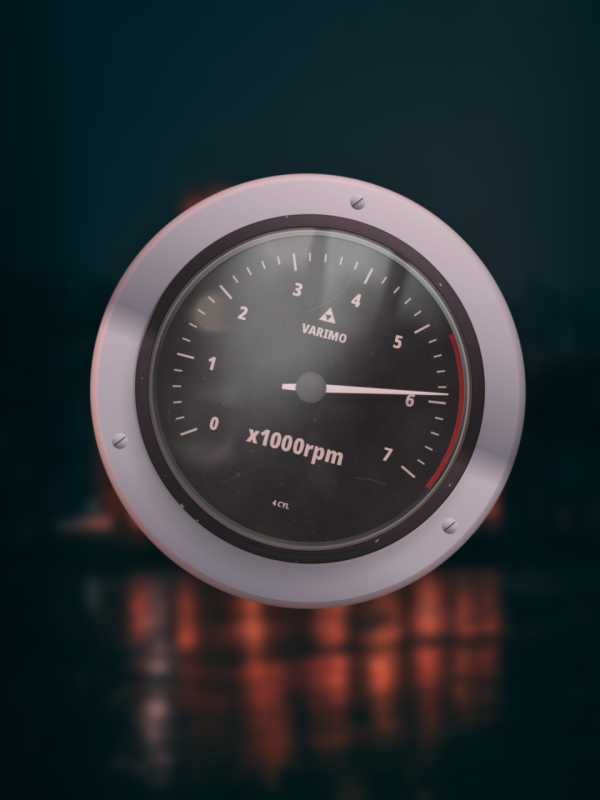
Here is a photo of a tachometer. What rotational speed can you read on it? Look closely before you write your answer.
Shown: 5900 rpm
